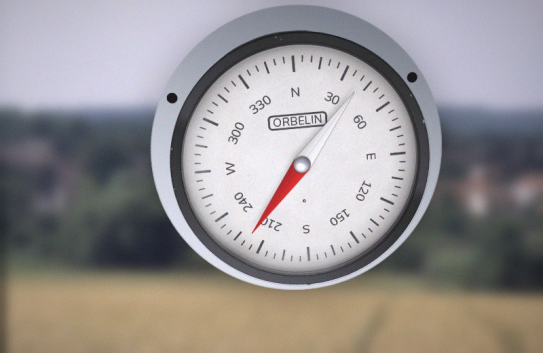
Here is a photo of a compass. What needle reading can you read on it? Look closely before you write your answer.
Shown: 220 °
